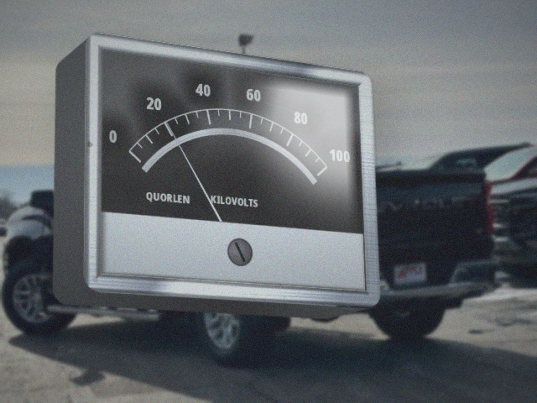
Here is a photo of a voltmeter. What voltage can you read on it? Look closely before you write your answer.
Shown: 20 kV
